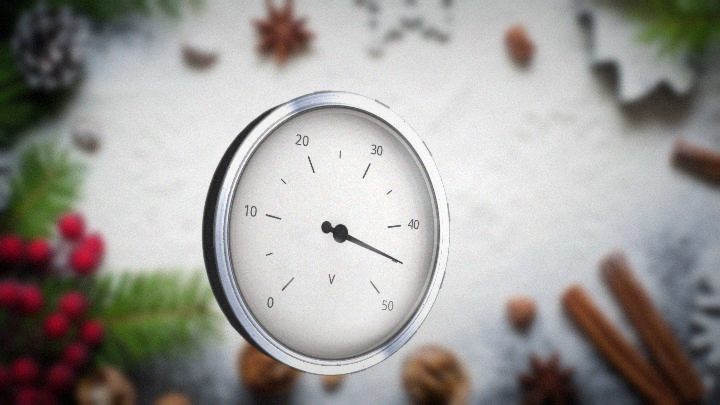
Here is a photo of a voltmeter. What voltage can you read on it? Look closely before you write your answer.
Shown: 45 V
